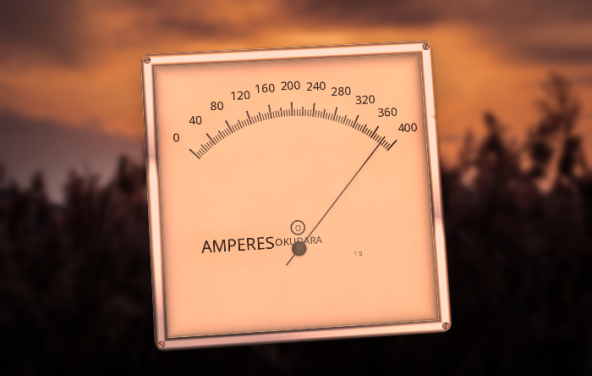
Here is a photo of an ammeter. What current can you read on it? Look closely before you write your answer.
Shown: 380 A
